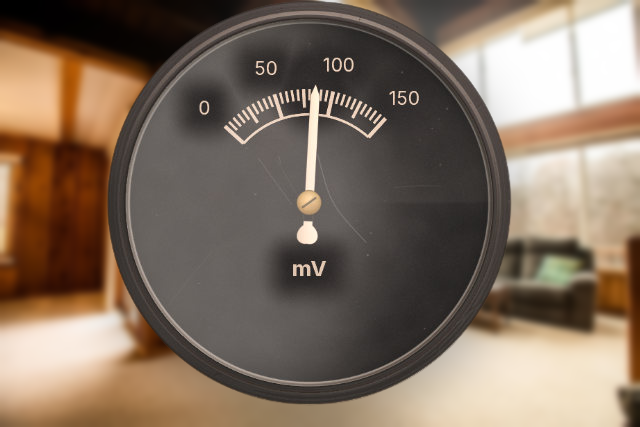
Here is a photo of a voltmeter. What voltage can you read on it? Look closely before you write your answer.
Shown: 85 mV
